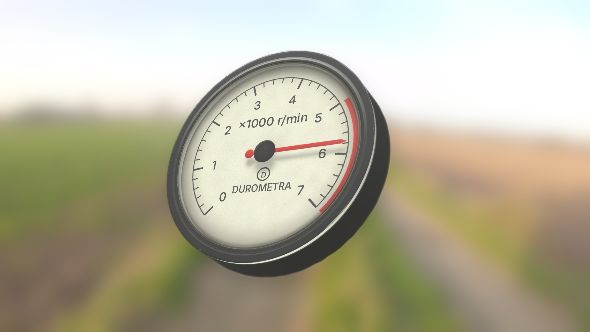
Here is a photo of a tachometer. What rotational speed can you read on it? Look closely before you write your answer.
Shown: 5800 rpm
